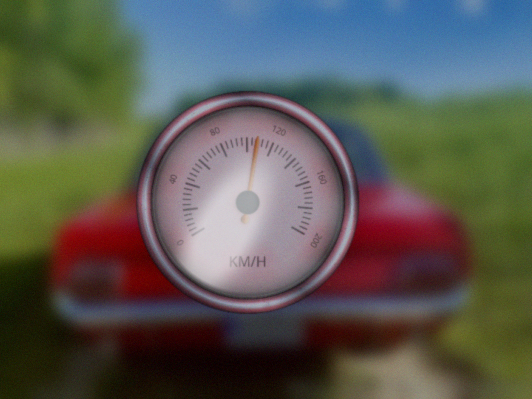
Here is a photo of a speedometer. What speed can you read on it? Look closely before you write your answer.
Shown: 108 km/h
